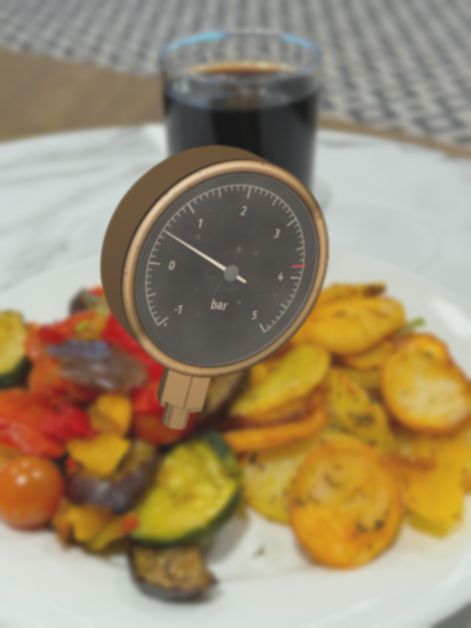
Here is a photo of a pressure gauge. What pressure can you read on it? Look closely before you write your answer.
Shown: 0.5 bar
